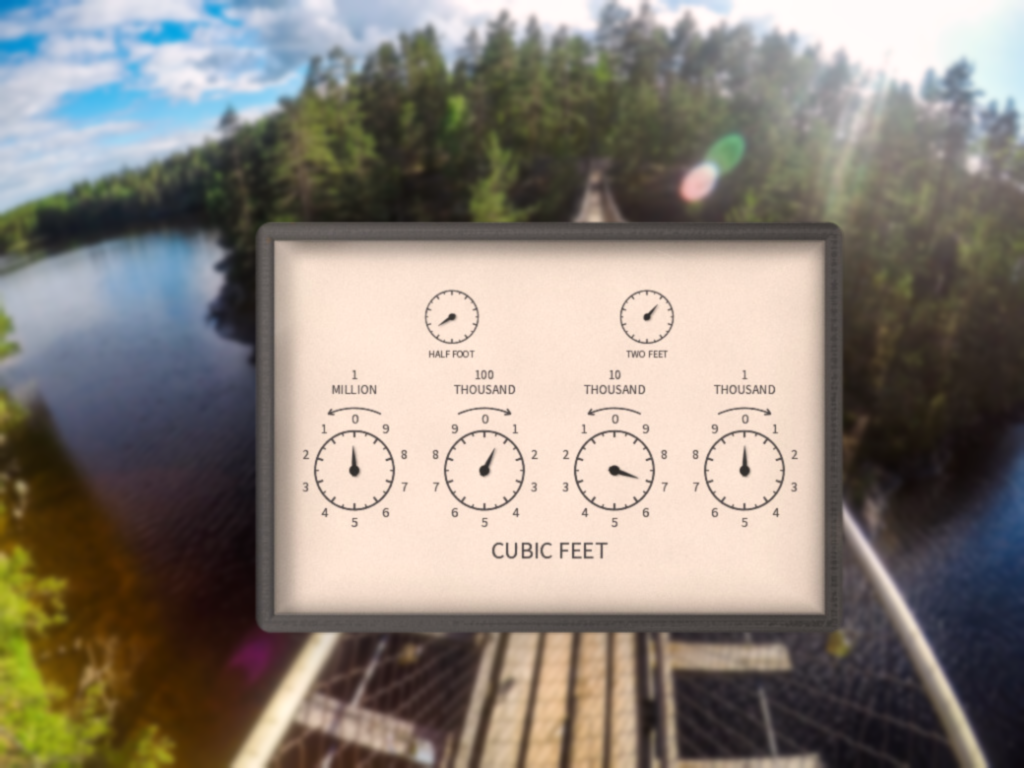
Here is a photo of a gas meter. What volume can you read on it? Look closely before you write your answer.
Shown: 7000 ft³
